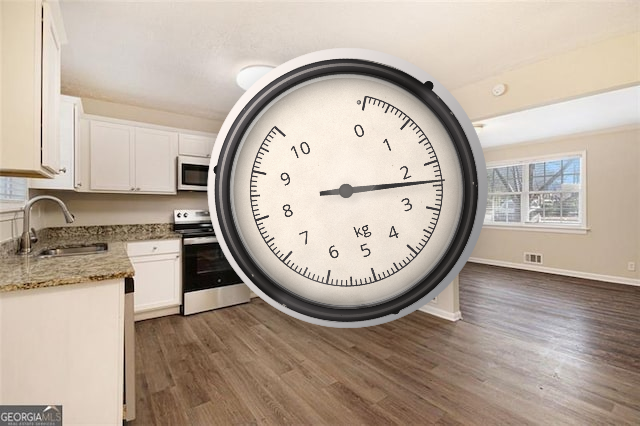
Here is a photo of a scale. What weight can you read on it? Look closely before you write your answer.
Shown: 2.4 kg
